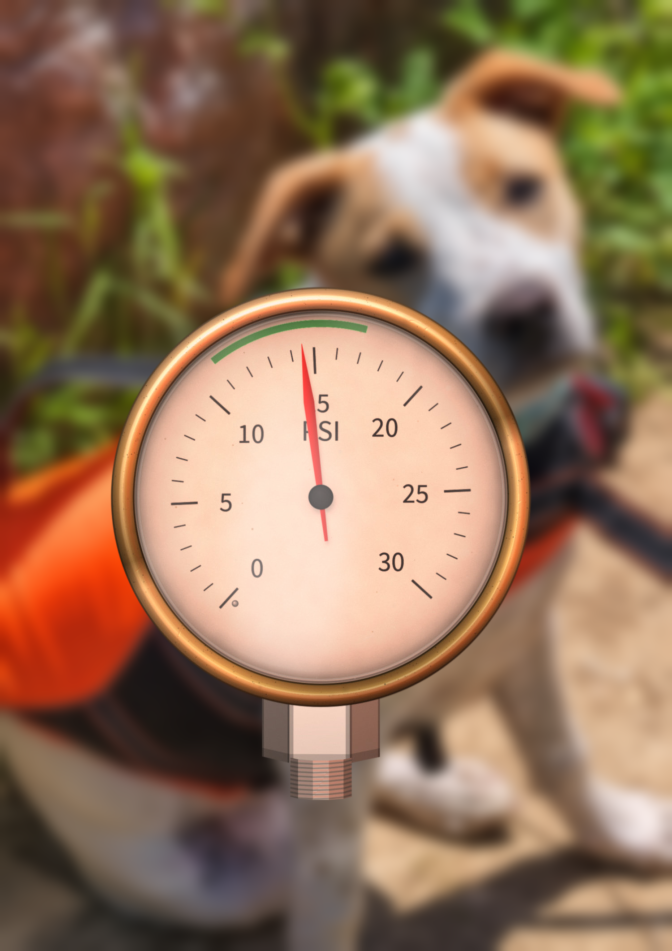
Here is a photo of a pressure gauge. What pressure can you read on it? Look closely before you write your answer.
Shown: 14.5 psi
